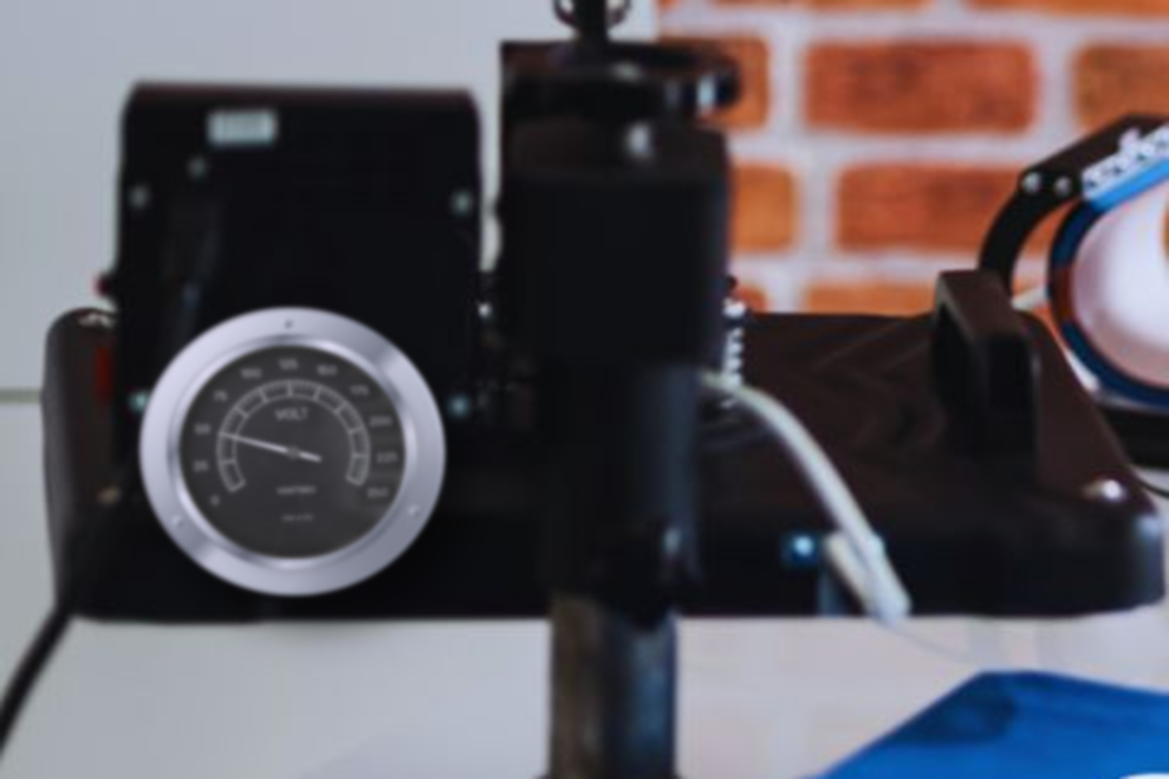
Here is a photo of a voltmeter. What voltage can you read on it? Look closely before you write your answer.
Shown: 50 V
